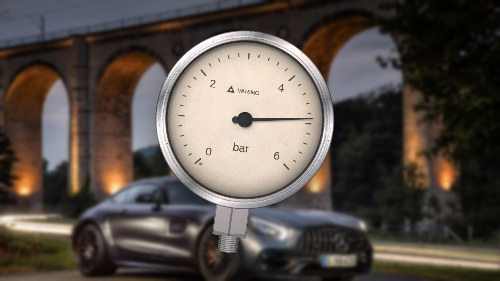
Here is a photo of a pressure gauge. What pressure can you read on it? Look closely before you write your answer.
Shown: 4.9 bar
